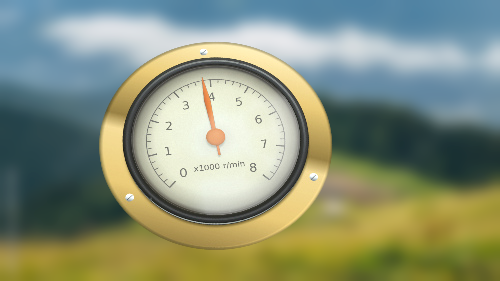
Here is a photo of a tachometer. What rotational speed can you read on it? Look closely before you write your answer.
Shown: 3800 rpm
